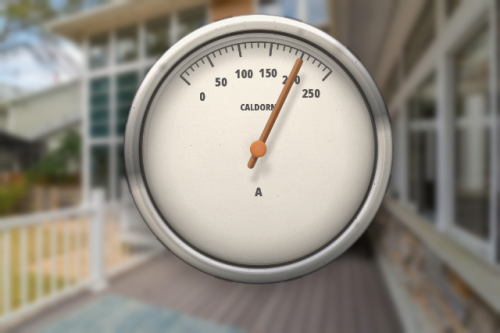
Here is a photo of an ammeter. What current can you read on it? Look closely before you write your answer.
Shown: 200 A
